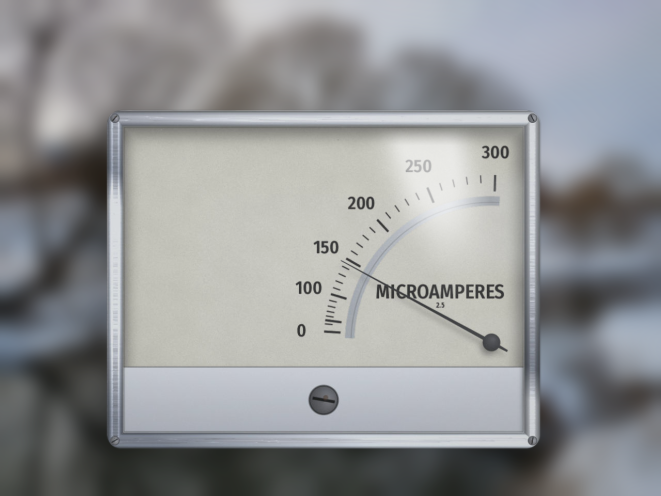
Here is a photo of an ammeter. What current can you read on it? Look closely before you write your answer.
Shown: 145 µA
